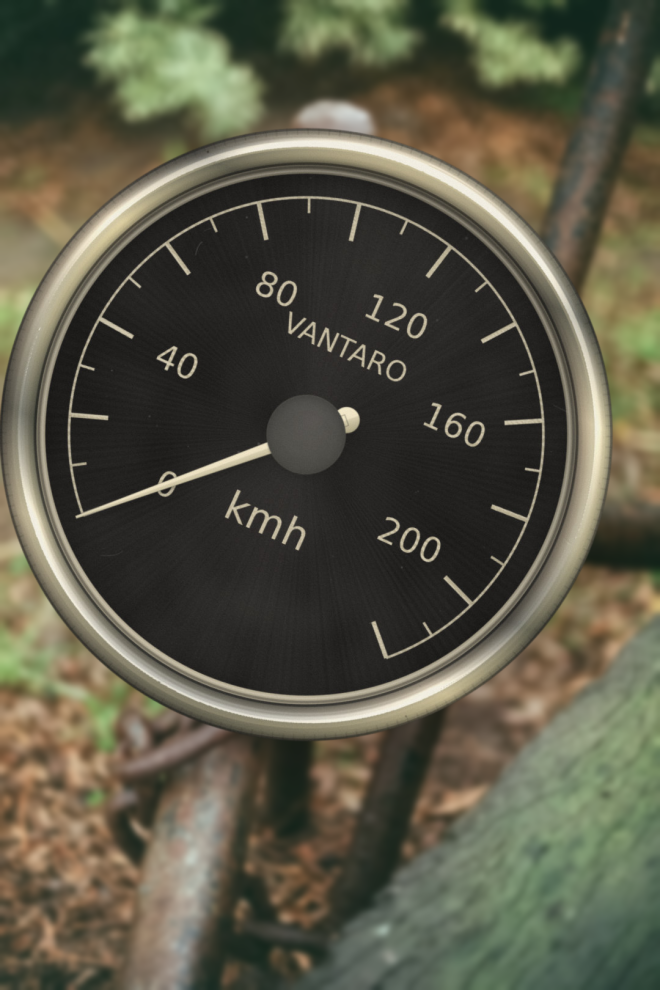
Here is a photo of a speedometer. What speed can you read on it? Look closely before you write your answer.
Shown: 0 km/h
